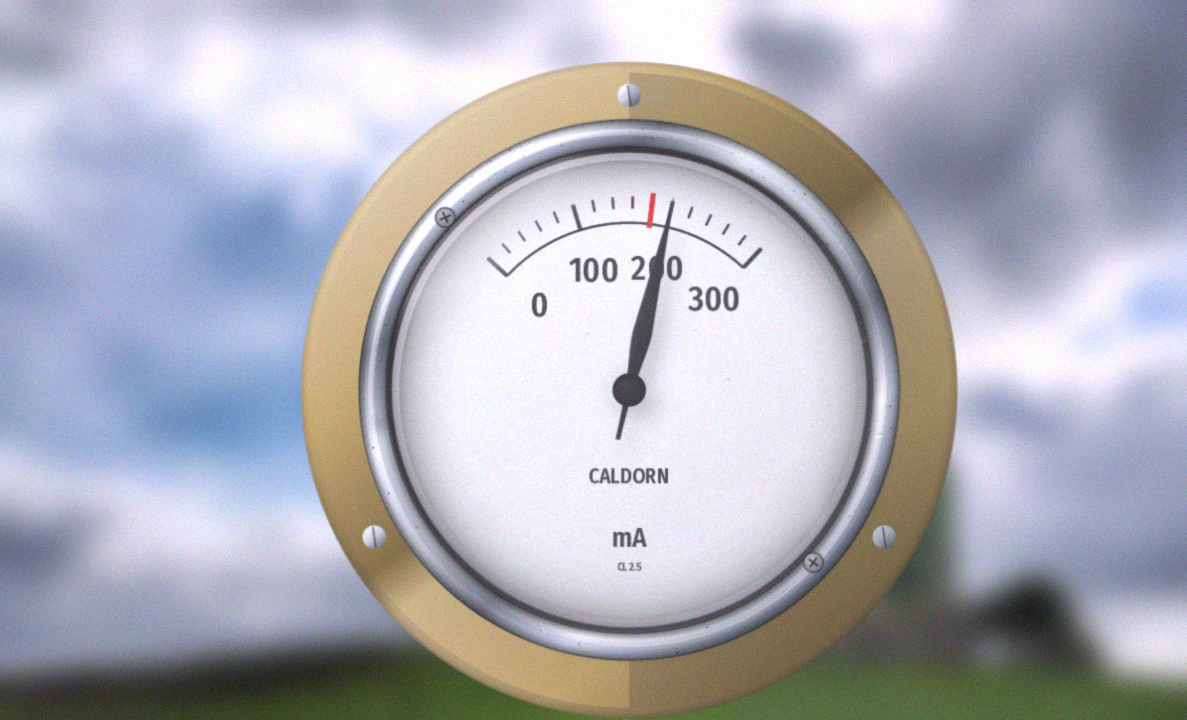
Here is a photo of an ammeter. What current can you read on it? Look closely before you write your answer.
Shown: 200 mA
